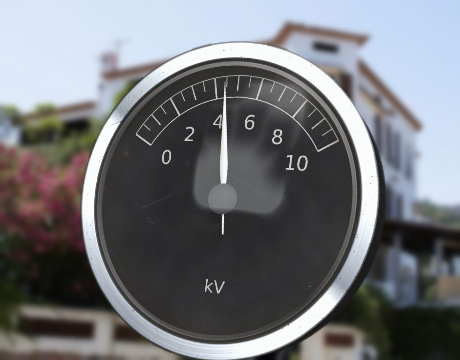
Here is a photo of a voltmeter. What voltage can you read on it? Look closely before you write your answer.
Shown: 4.5 kV
